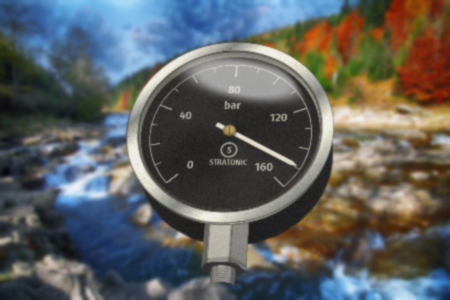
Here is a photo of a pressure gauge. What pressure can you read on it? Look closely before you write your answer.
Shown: 150 bar
